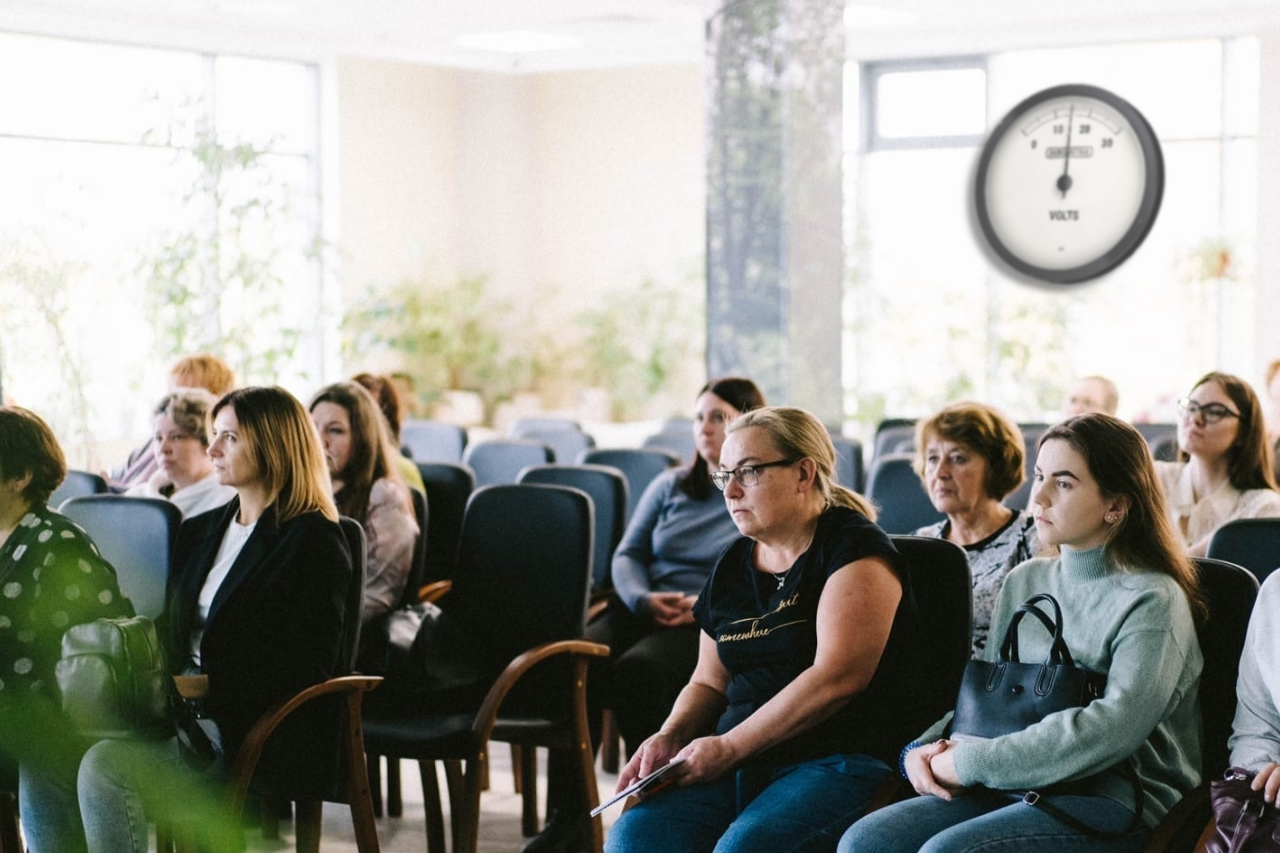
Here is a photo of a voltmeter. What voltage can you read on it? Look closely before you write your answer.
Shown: 15 V
